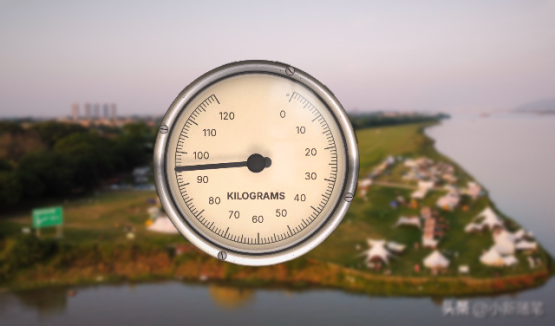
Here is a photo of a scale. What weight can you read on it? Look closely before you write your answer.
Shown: 95 kg
